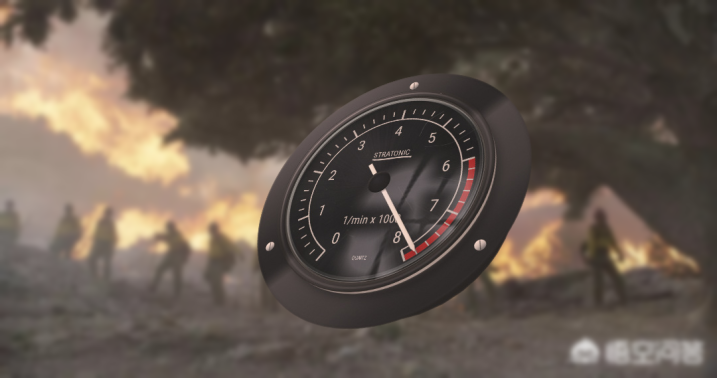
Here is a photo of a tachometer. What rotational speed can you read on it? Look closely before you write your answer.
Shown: 7800 rpm
